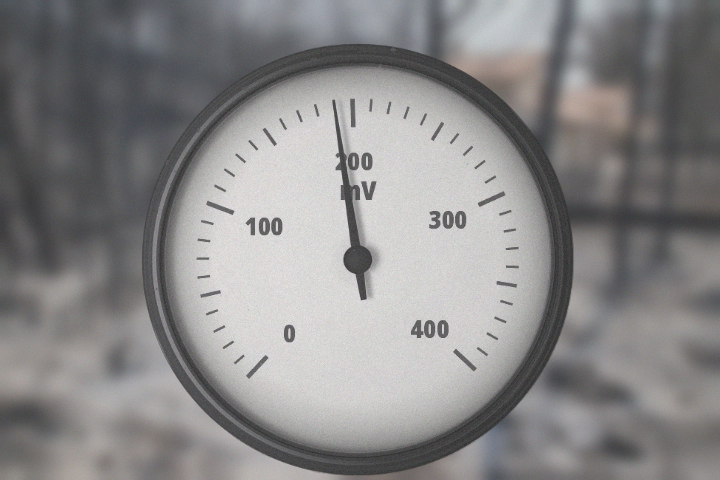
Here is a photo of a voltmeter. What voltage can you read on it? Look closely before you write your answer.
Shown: 190 mV
